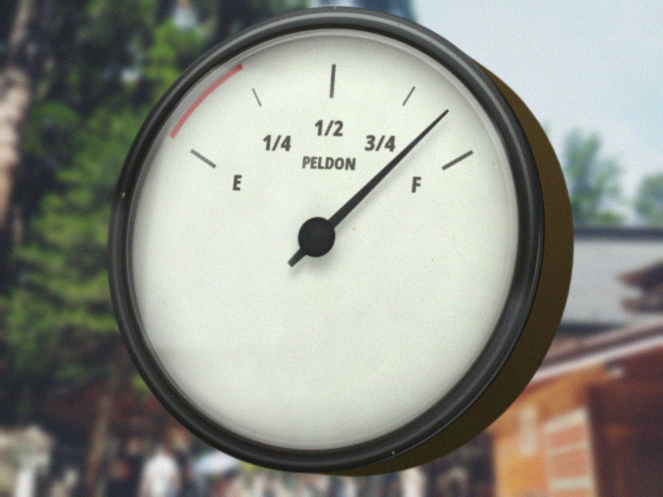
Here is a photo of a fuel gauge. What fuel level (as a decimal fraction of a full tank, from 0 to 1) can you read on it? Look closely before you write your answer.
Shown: 0.875
